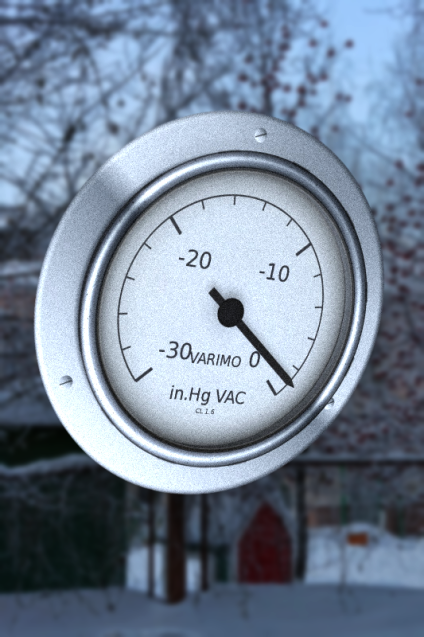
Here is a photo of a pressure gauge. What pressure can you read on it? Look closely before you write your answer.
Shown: -1 inHg
